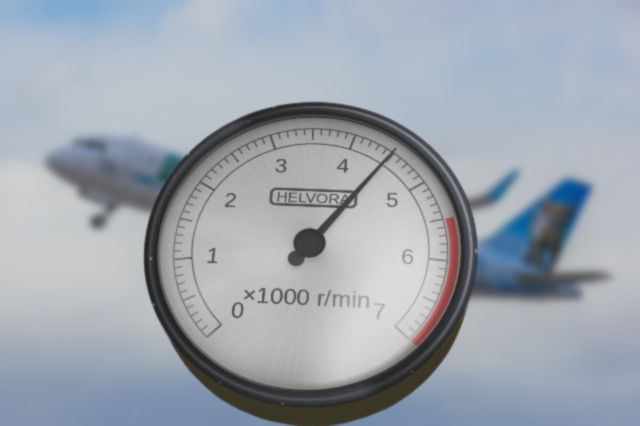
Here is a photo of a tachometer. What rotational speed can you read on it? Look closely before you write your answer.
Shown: 4500 rpm
